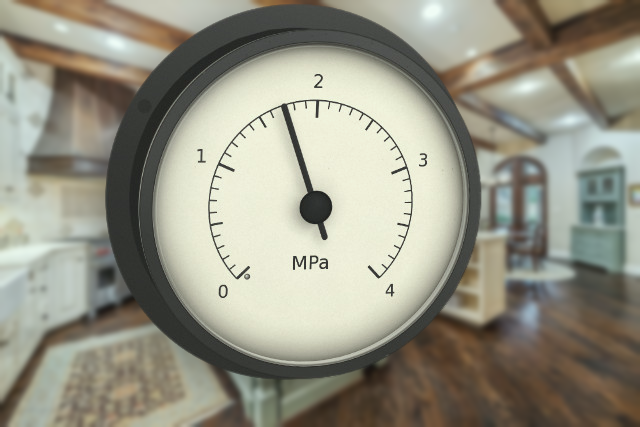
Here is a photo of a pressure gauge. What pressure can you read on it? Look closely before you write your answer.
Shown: 1.7 MPa
